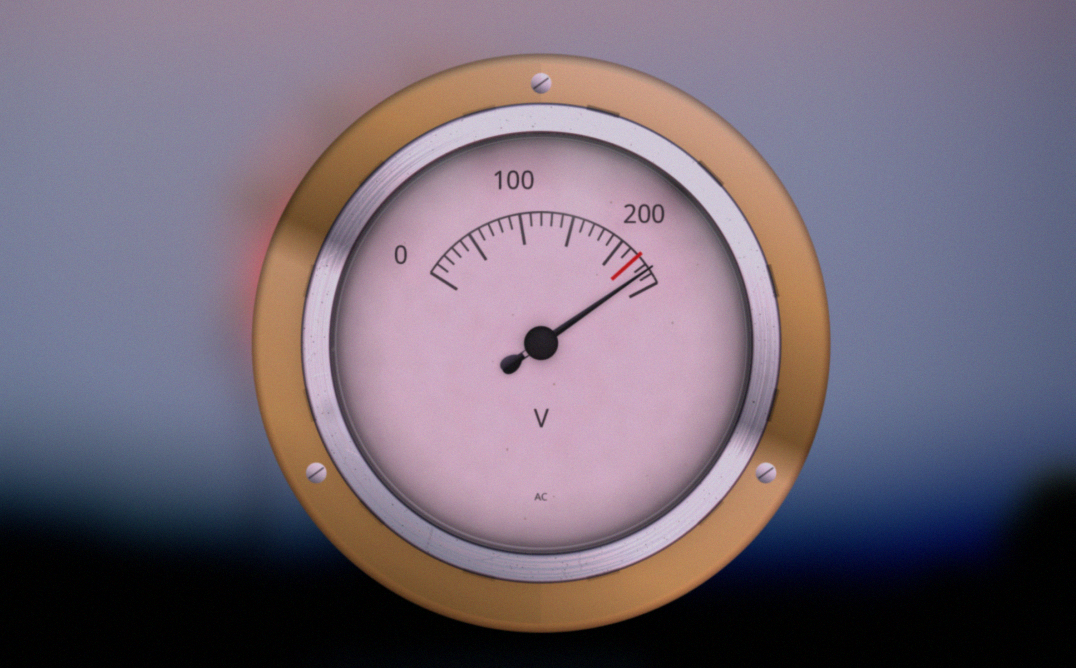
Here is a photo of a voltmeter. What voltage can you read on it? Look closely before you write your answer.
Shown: 235 V
